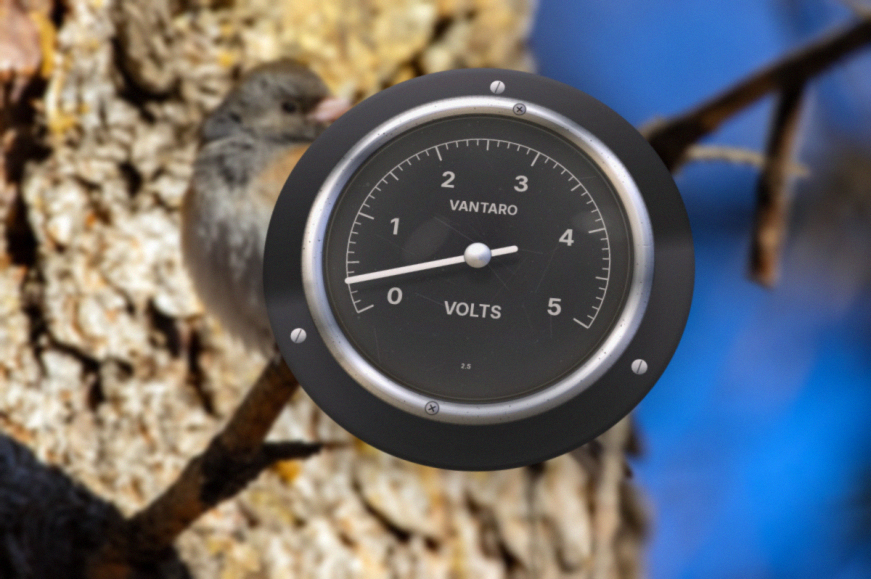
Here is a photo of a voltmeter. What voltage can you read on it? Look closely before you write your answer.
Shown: 0.3 V
